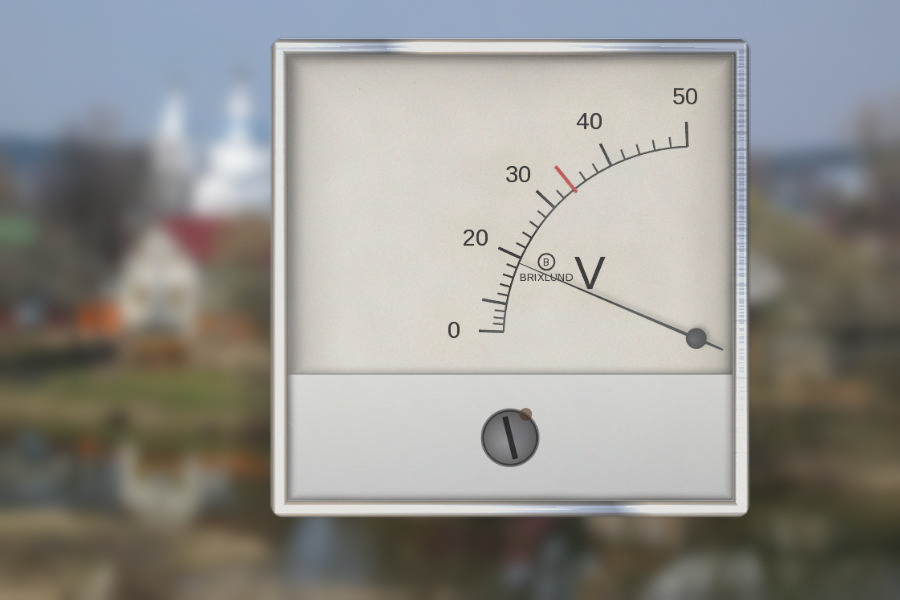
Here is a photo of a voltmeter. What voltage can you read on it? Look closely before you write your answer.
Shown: 19 V
